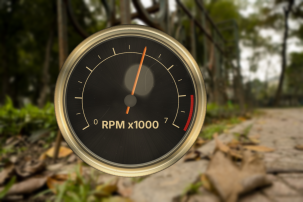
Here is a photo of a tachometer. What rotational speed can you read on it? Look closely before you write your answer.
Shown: 4000 rpm
